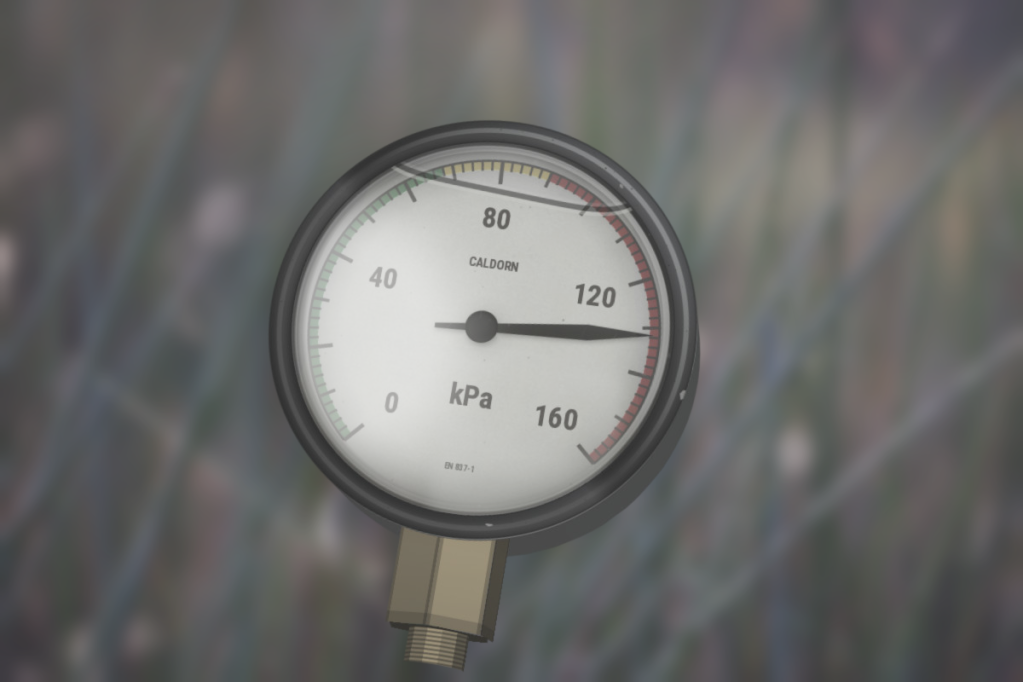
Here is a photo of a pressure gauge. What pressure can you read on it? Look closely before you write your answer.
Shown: 132 kPa
